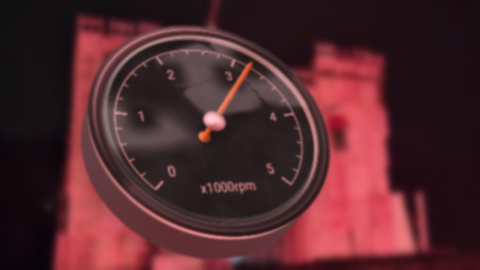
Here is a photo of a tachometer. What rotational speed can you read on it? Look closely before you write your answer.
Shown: 3200 rpm
